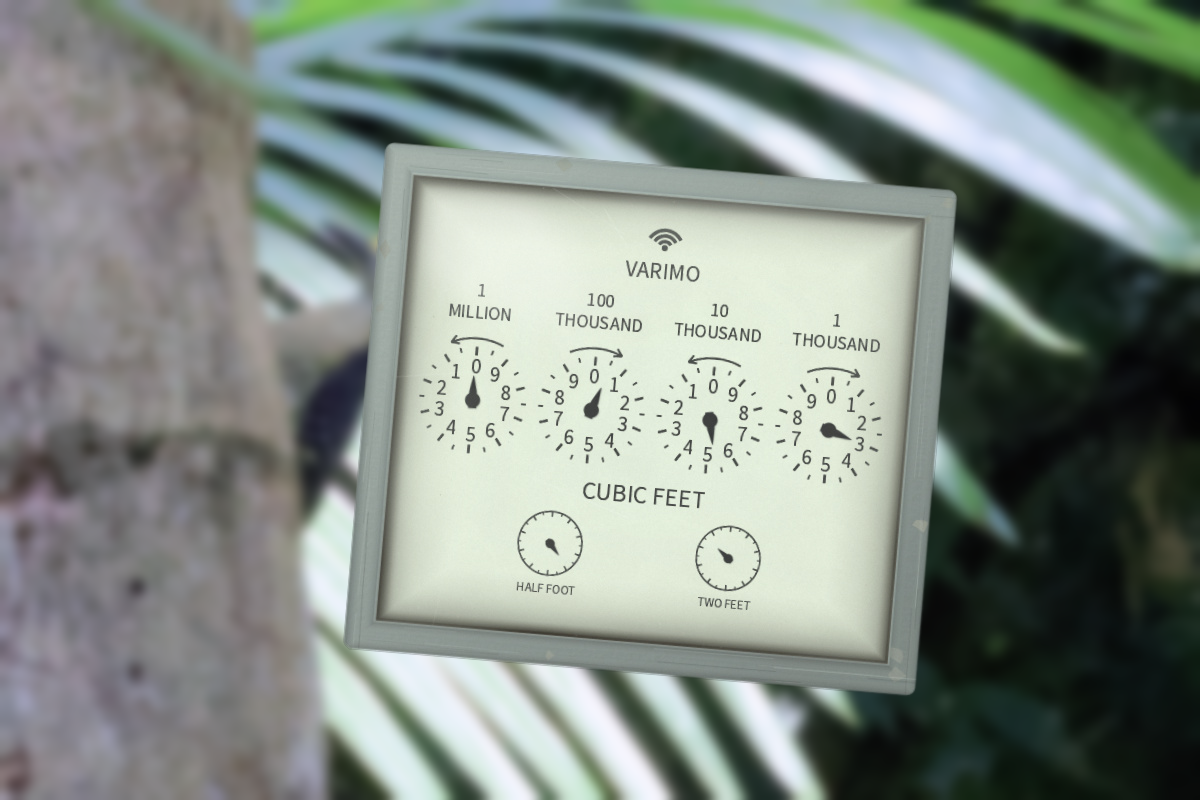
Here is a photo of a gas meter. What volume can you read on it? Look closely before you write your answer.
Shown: 5300 ft³
